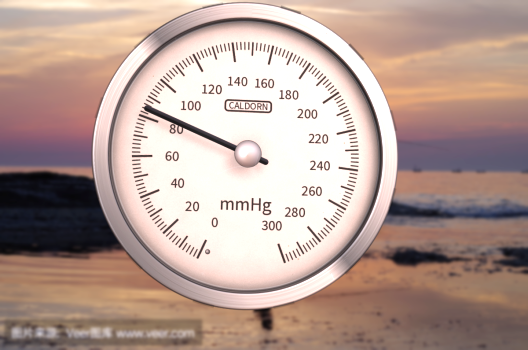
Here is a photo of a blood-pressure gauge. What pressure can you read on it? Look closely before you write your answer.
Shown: 84 mmHg
